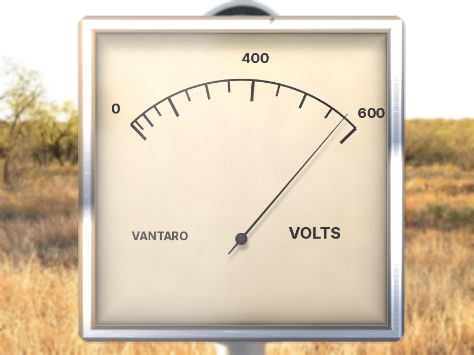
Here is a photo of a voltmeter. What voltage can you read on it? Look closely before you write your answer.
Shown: 575 V
